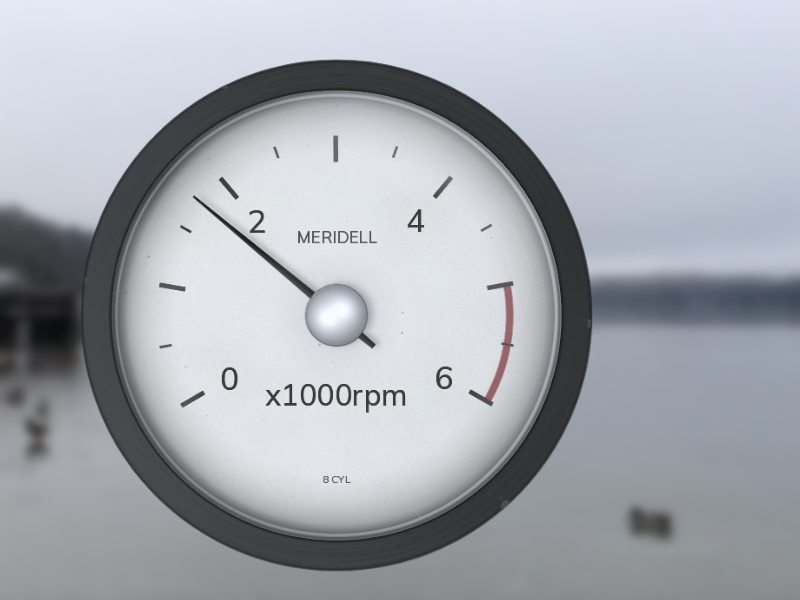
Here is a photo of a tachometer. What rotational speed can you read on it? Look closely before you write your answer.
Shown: 1750 rpm
